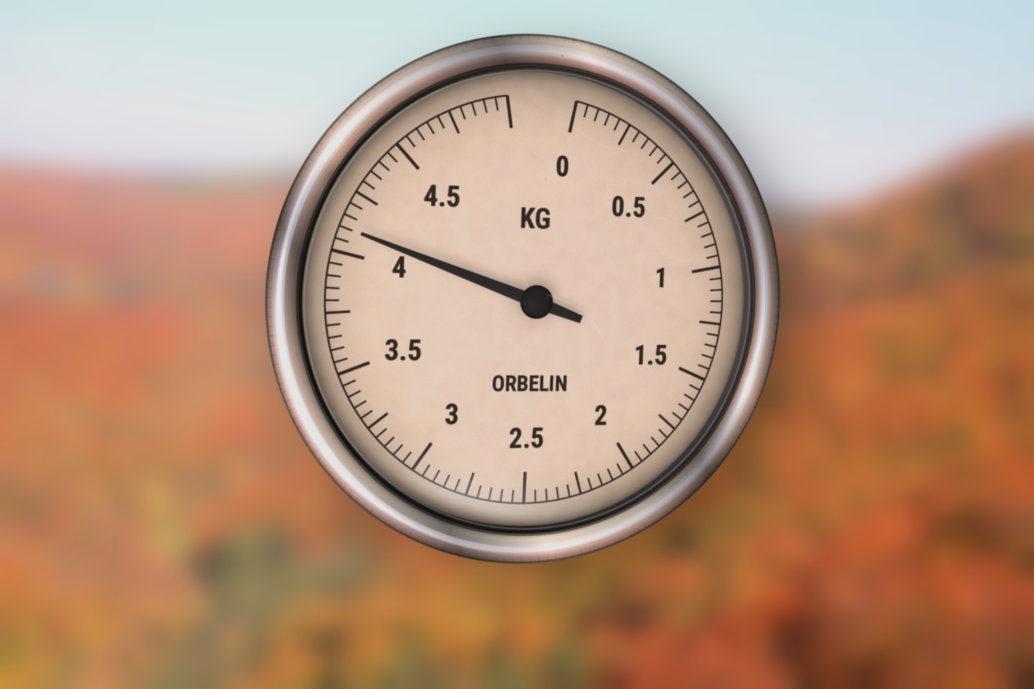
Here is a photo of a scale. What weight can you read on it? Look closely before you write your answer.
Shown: 4.1 kg
